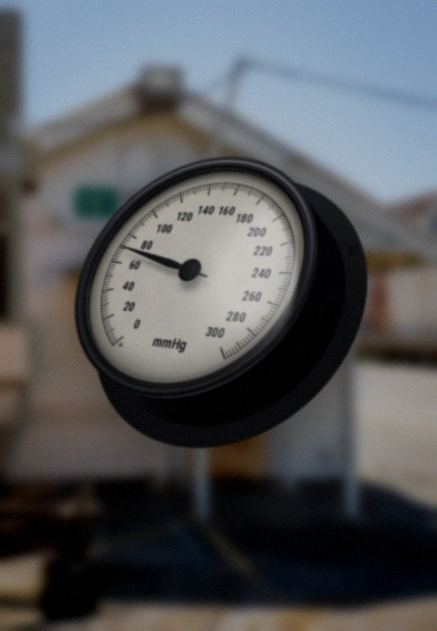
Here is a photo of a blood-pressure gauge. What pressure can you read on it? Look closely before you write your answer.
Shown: 70 mmHg
